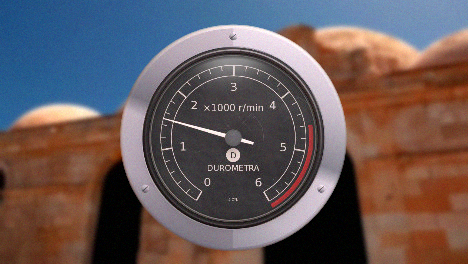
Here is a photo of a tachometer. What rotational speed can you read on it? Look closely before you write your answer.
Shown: 1500 rpm
